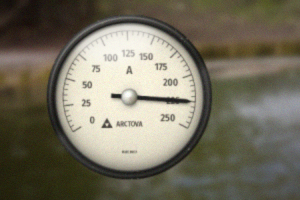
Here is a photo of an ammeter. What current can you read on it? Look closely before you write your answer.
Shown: 225 A
